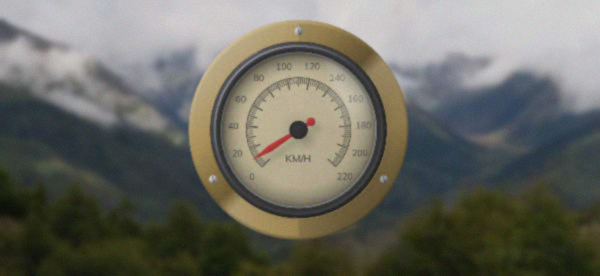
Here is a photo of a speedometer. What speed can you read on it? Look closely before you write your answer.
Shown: 10 km/h
